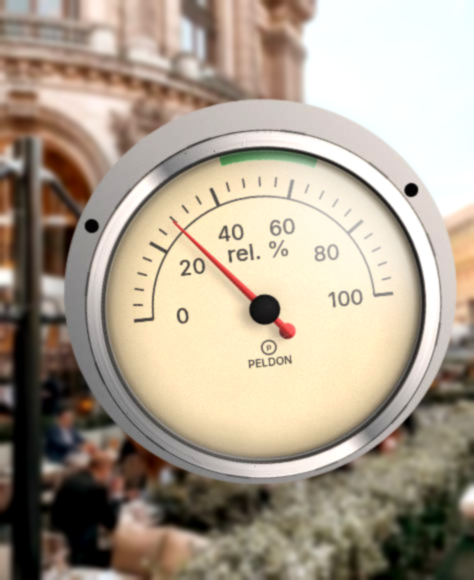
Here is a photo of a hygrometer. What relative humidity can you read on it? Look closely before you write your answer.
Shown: 28 %
